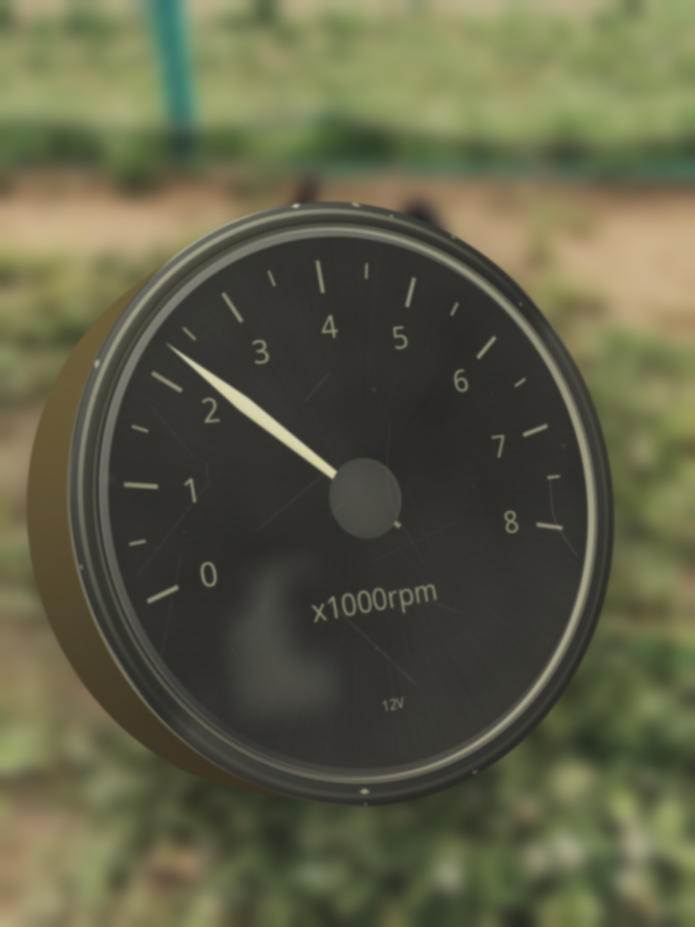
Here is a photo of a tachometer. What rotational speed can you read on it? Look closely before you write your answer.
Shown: 2250 rpm
